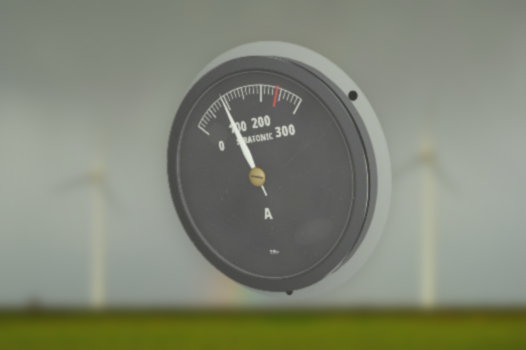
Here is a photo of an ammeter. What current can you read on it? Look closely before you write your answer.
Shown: 100 A
